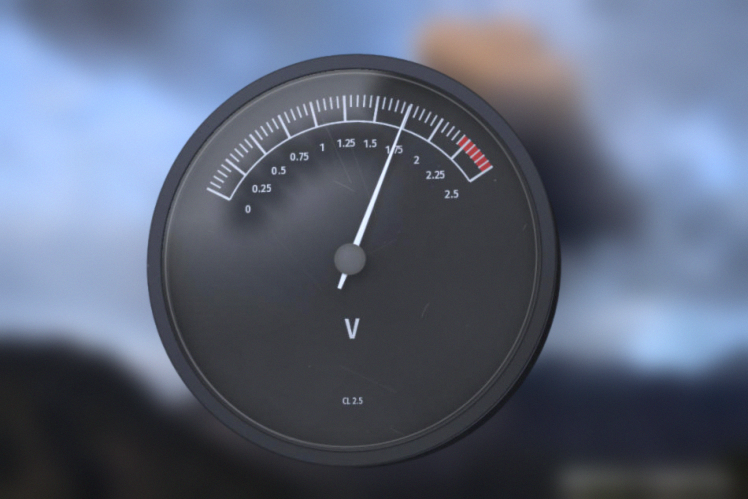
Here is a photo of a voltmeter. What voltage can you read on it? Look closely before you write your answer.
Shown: 1.75 V
